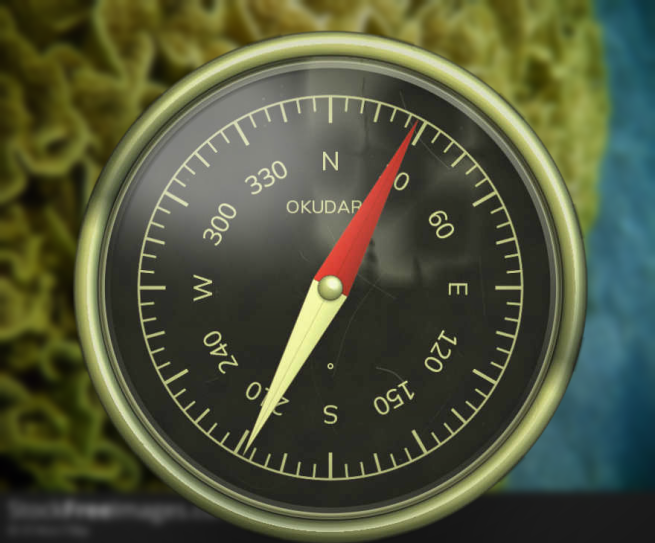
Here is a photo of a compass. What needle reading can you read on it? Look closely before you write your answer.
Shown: 27.5 °
